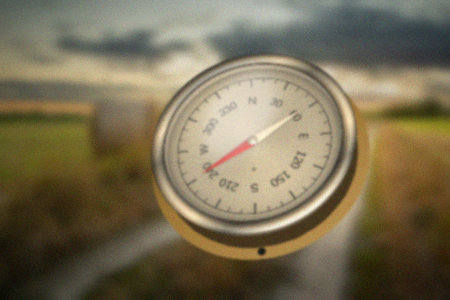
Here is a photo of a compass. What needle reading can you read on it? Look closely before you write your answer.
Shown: 240 °
